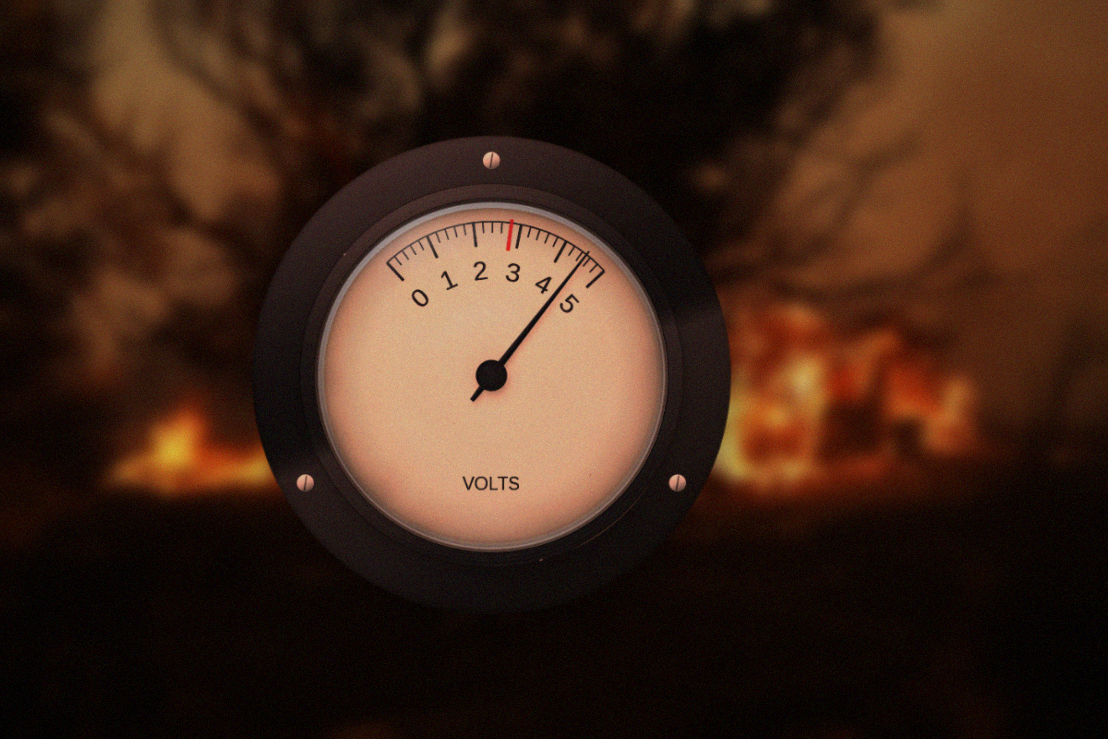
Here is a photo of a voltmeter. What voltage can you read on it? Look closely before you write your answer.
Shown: 4.5 V
